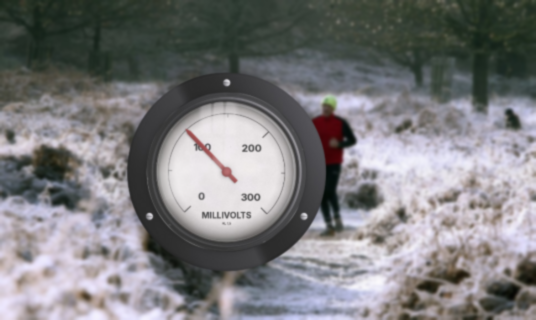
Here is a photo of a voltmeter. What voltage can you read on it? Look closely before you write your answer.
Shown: 100 mV
